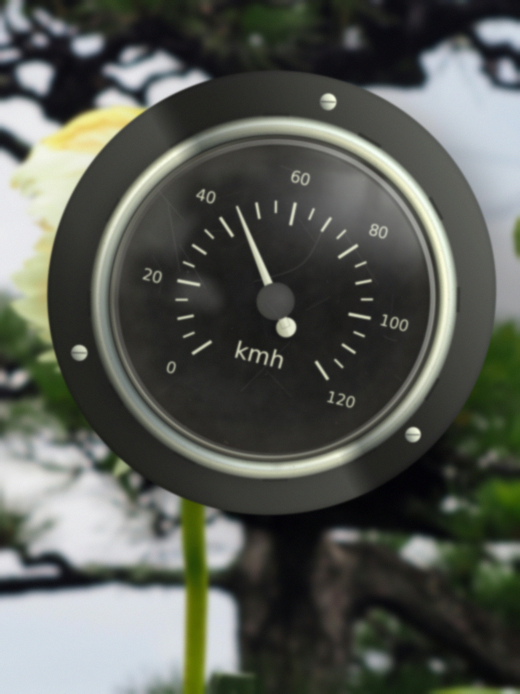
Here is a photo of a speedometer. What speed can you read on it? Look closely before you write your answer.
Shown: 45 km/h
